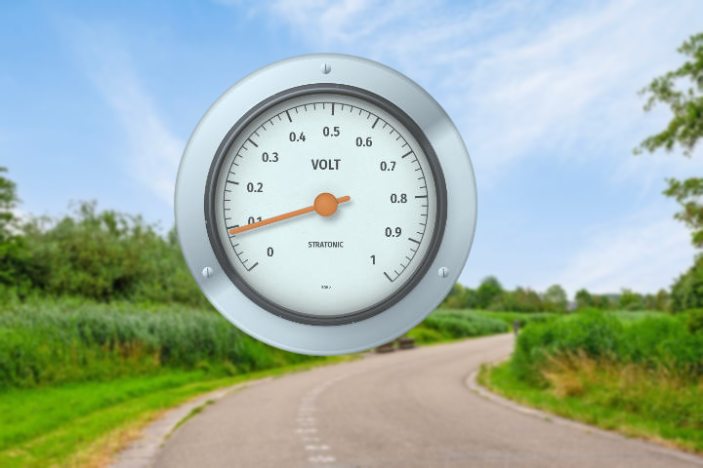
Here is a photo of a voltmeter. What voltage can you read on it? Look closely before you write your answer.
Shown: 0.09 V
